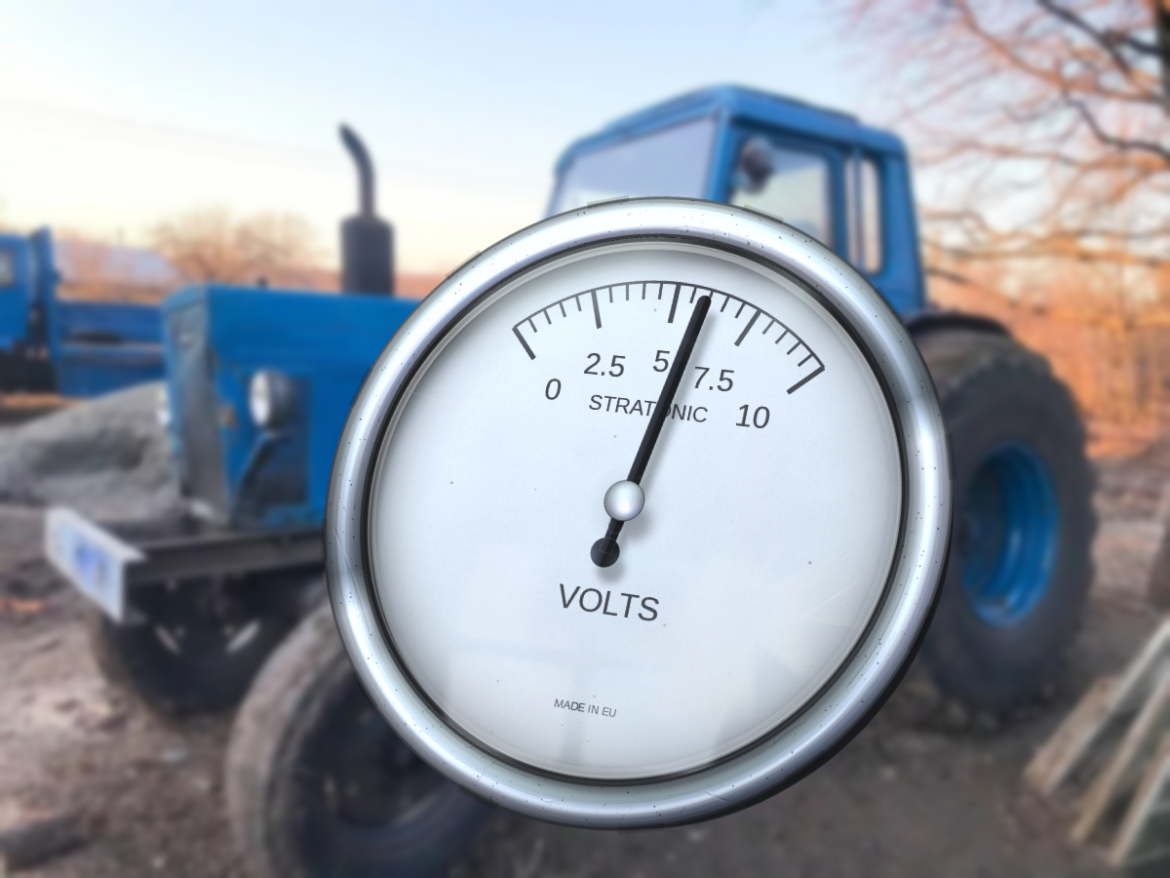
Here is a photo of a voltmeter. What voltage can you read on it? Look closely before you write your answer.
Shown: 6 V
